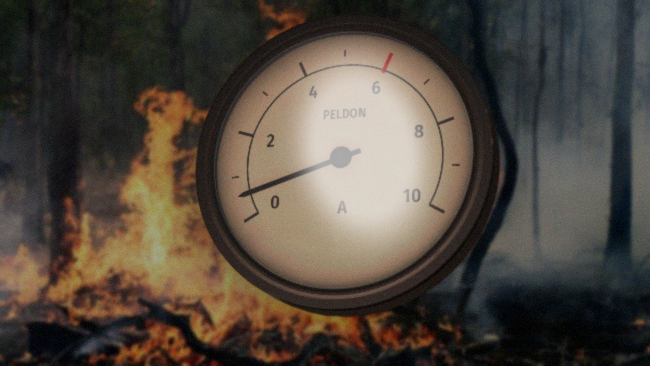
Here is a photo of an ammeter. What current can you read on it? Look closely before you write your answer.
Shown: 0.5 A
